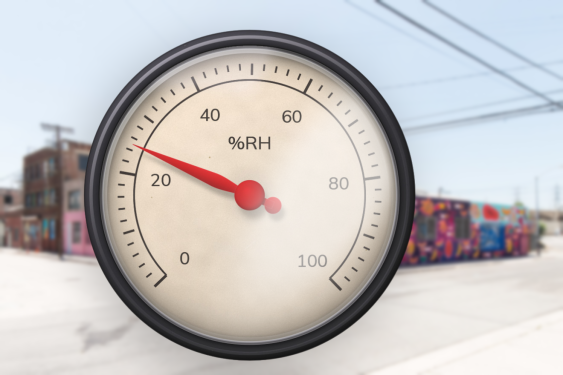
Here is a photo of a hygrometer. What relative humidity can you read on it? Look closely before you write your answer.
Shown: 25 %
